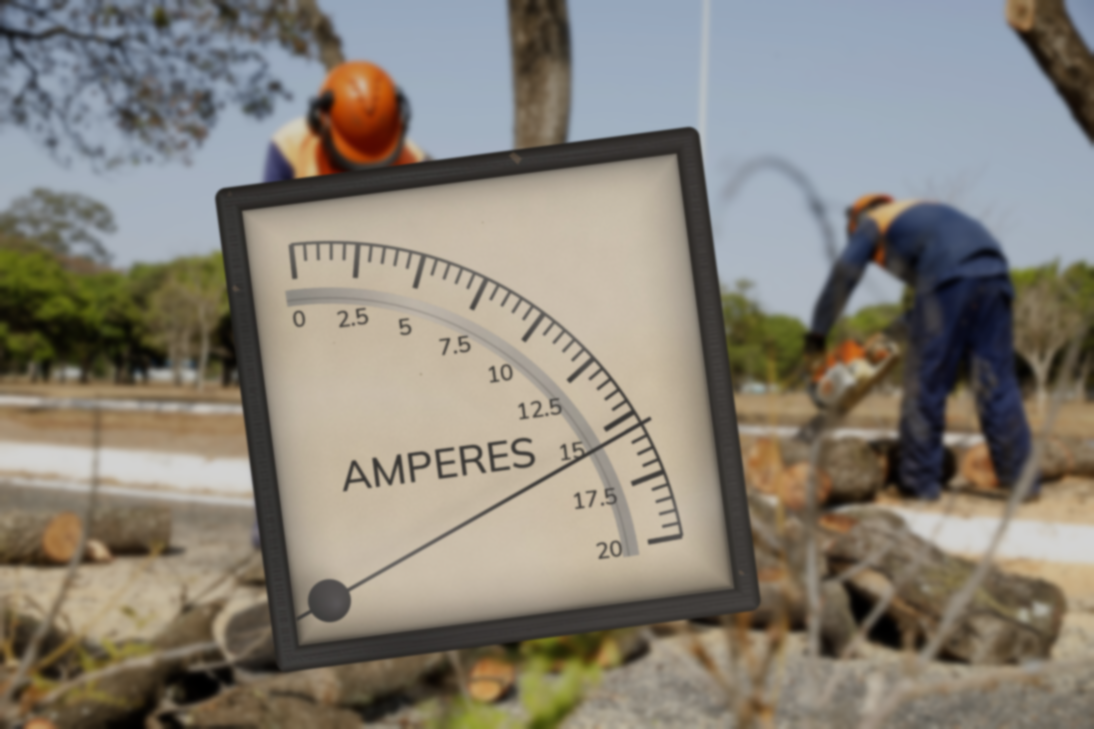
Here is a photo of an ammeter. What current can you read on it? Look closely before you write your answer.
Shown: 15.5 A
